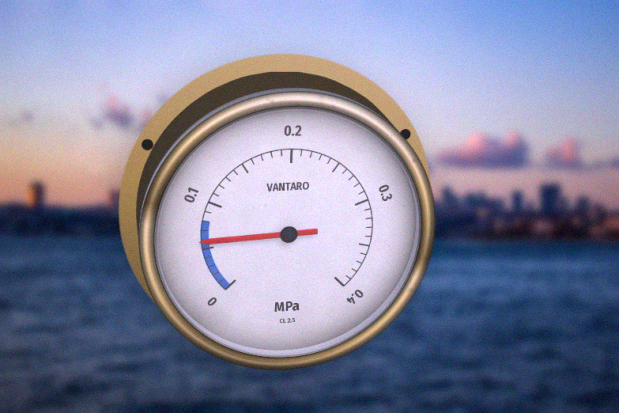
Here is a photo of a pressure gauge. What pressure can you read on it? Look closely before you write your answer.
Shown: 0.06 MPa
